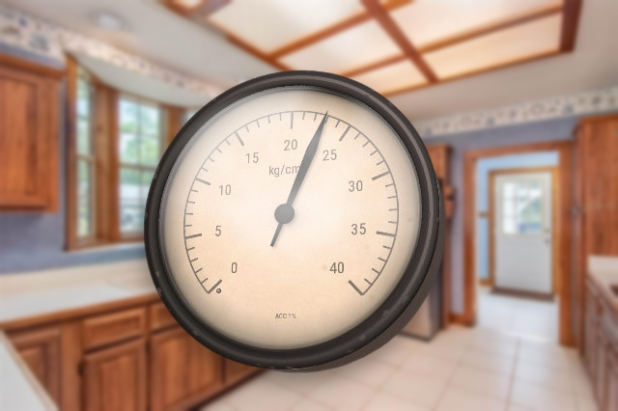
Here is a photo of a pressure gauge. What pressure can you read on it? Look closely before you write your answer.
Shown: 23 kg/cm²
